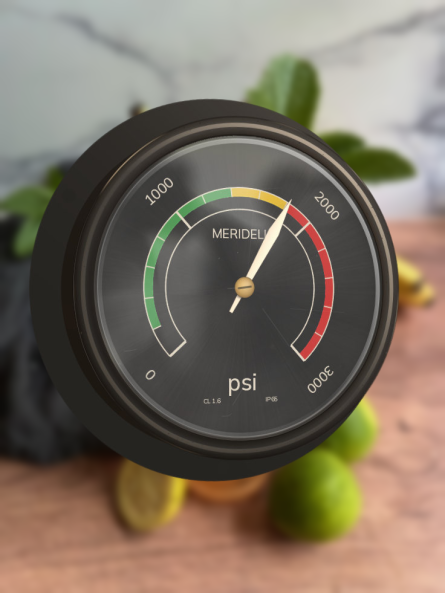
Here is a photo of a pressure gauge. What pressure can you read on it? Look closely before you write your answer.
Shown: 1800 psi
